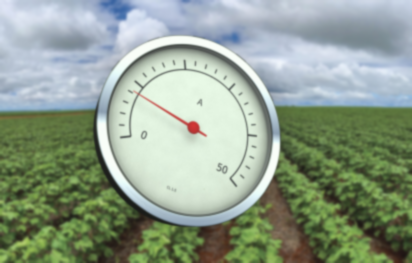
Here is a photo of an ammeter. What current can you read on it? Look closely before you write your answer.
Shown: 8 A
